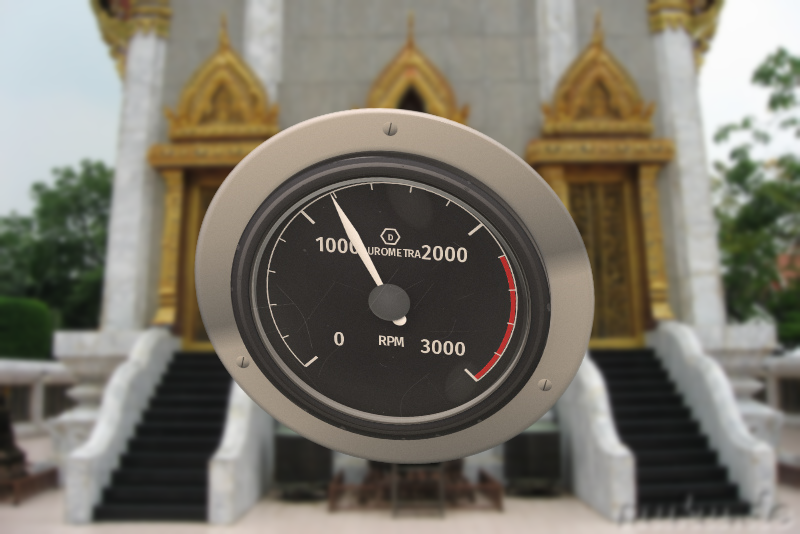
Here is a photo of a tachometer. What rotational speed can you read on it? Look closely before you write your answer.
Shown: 1200 rpm
